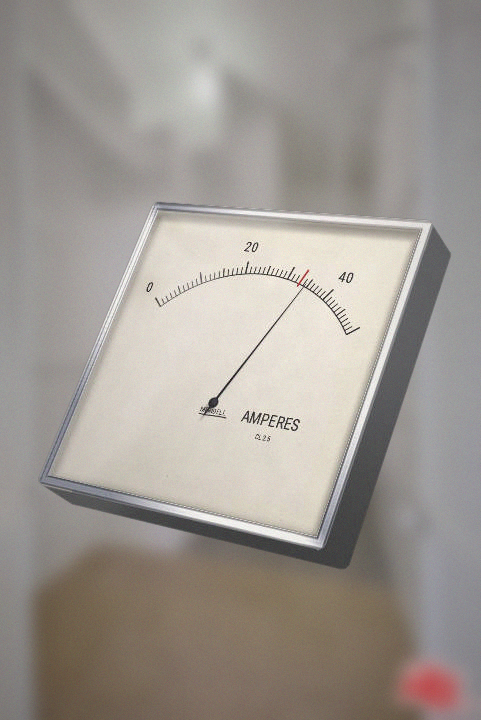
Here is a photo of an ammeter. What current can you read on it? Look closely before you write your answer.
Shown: 35 A
